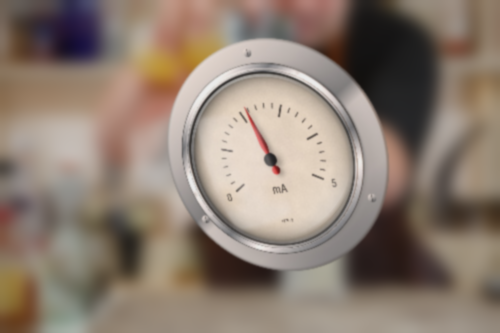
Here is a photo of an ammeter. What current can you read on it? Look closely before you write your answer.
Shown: 2.2 mA
